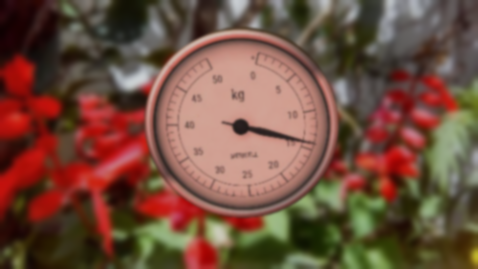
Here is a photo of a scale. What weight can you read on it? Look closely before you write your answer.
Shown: 14 kg
